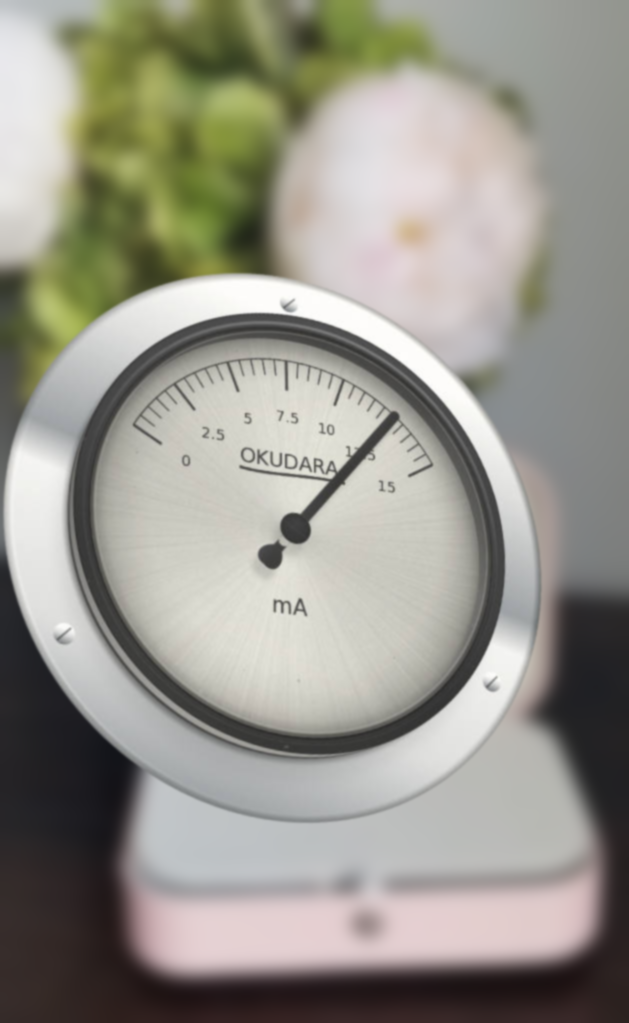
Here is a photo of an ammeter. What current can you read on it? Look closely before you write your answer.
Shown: 12.5 mA
